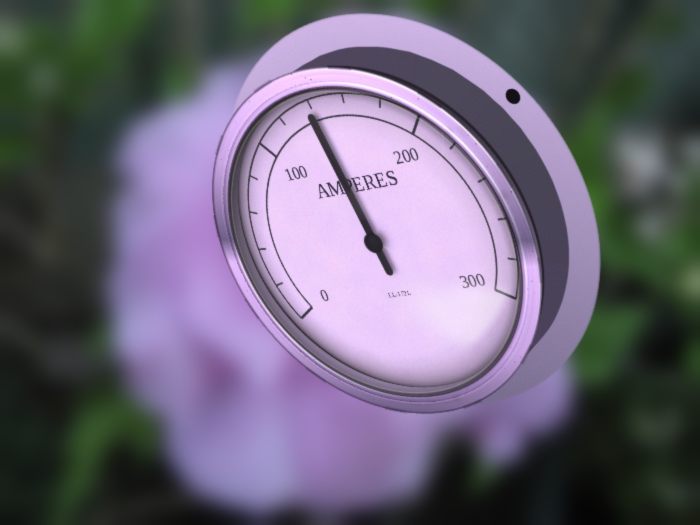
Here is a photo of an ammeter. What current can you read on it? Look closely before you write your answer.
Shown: 140 A
